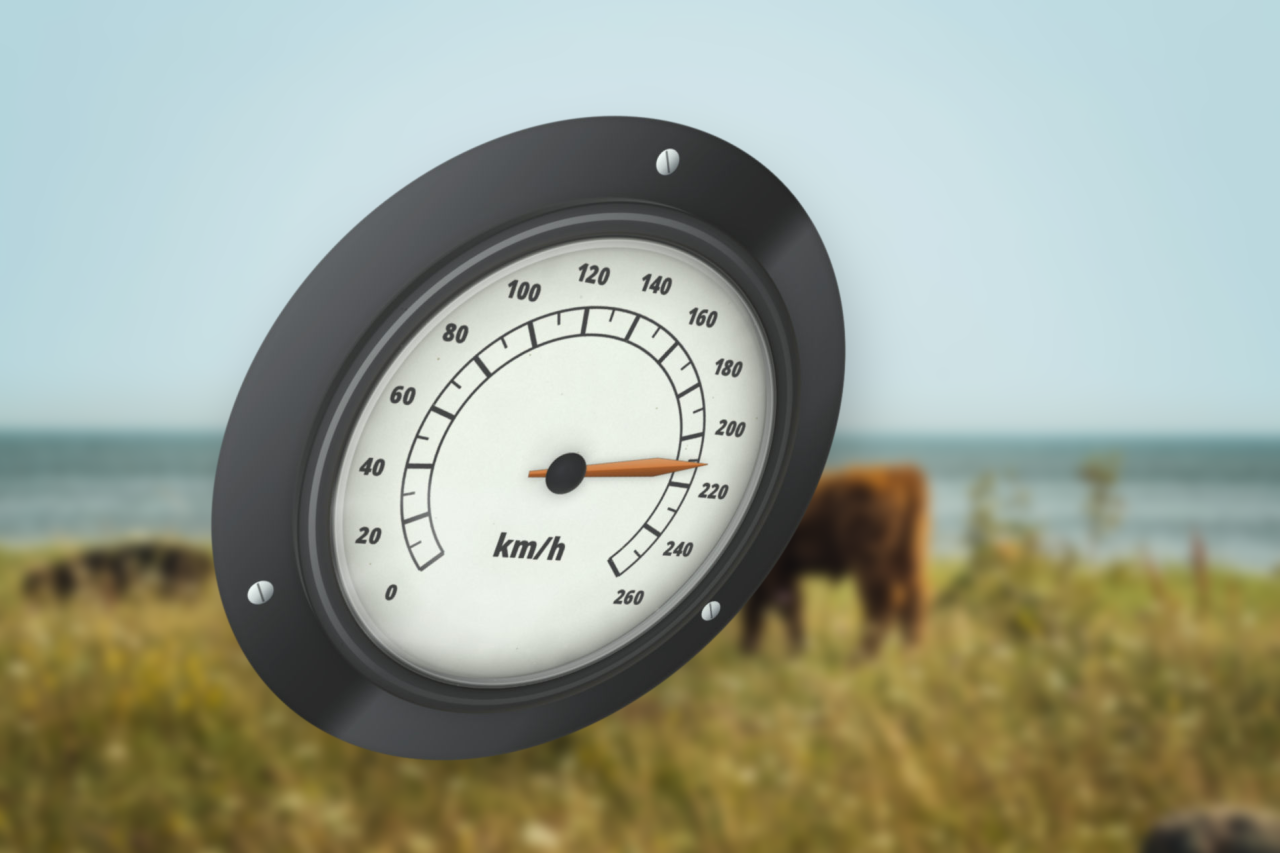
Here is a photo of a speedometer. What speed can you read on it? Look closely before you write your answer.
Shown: 210 km/h
